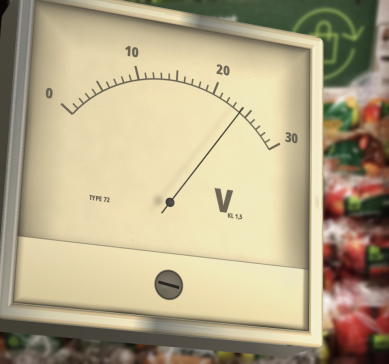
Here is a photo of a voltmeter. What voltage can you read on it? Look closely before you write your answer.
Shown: 24 V
